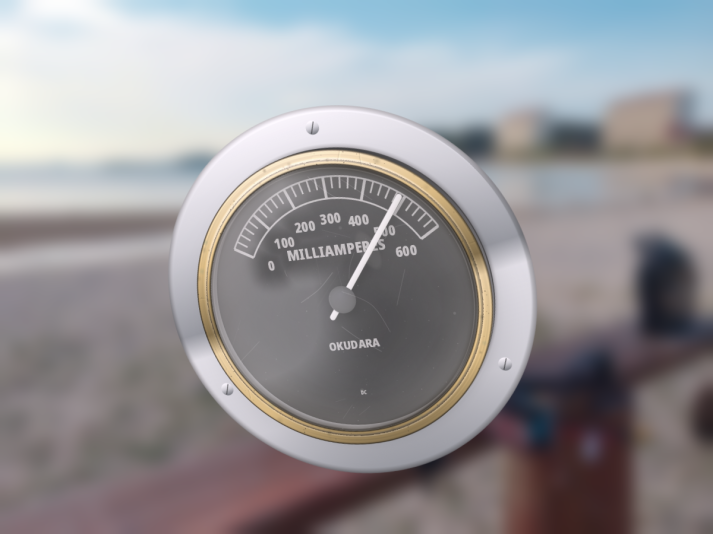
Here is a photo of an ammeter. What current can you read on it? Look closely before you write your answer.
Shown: 490 mA
